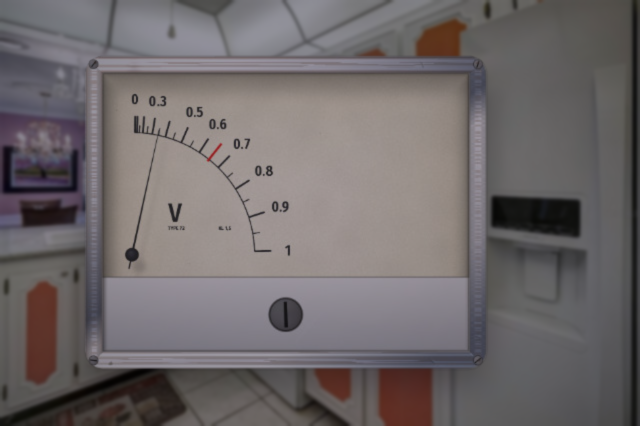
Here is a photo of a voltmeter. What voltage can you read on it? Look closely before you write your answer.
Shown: 0.35 V
